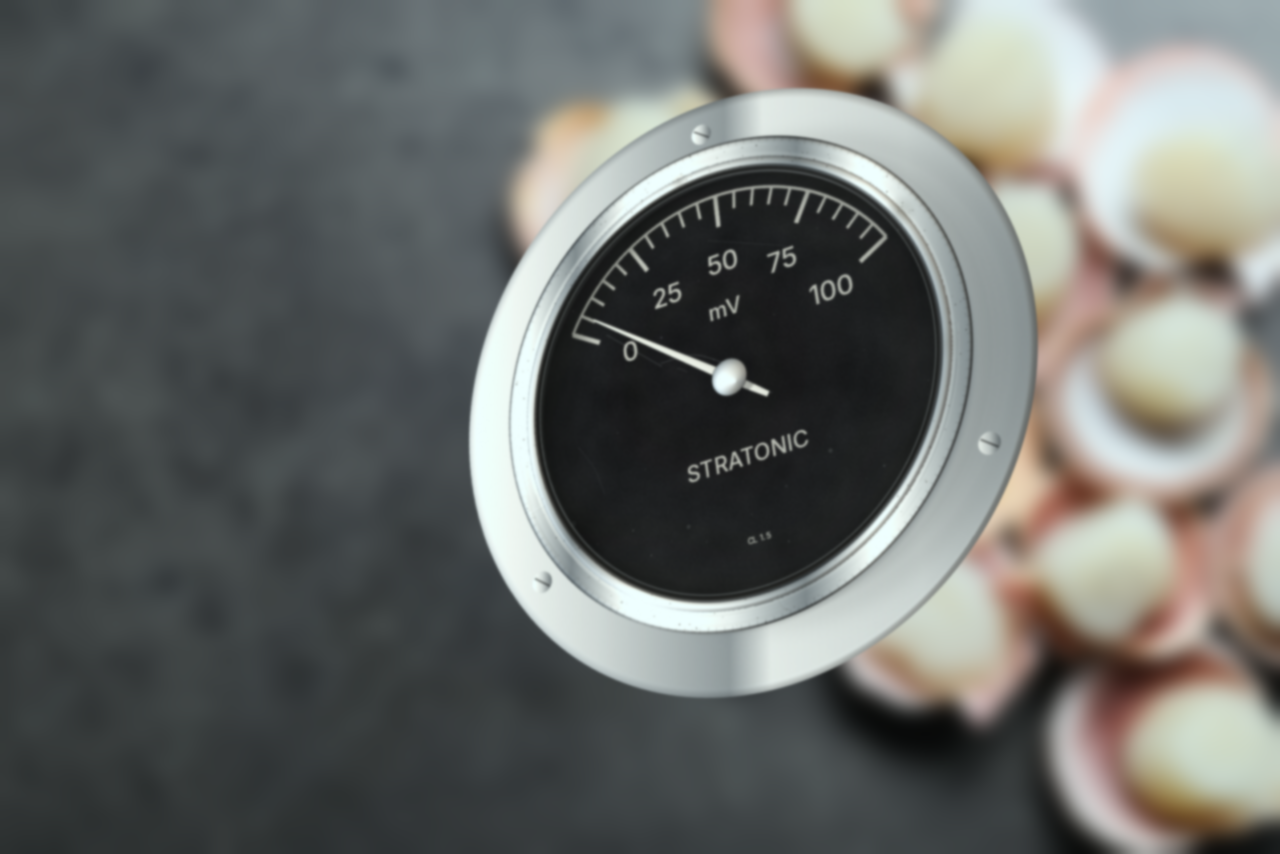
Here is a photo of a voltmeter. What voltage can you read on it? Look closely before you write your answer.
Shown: 5 mV
